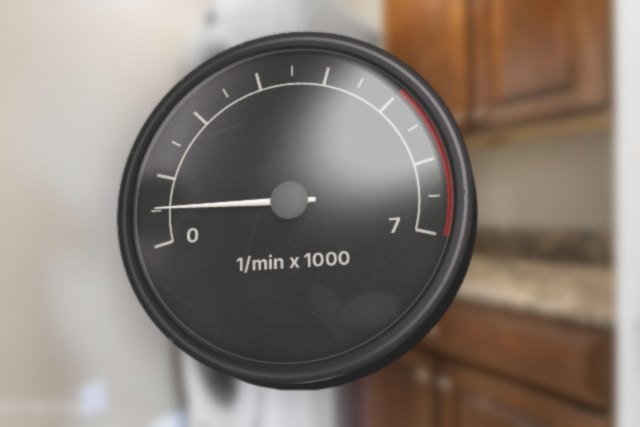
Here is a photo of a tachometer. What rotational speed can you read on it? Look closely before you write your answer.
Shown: 500 rpm
